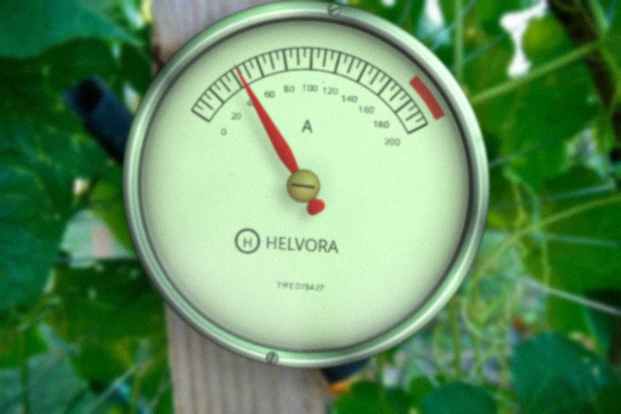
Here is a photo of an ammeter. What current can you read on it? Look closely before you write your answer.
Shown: 45 A
